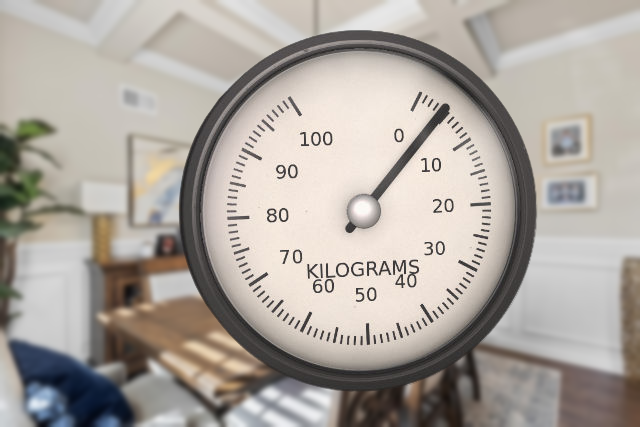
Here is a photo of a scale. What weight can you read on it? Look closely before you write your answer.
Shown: 4 kg
